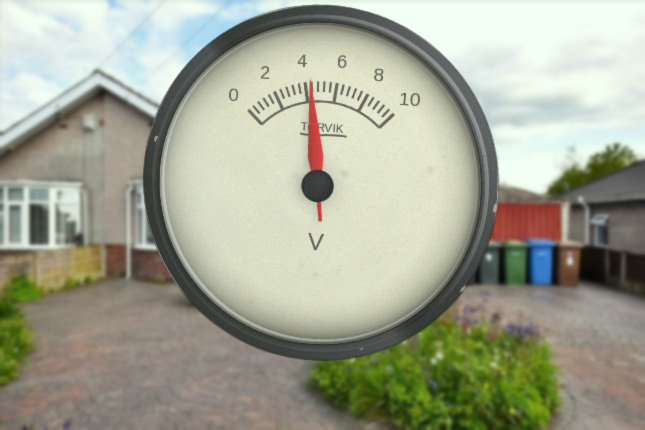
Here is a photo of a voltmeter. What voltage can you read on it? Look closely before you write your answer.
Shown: 4.4 V
